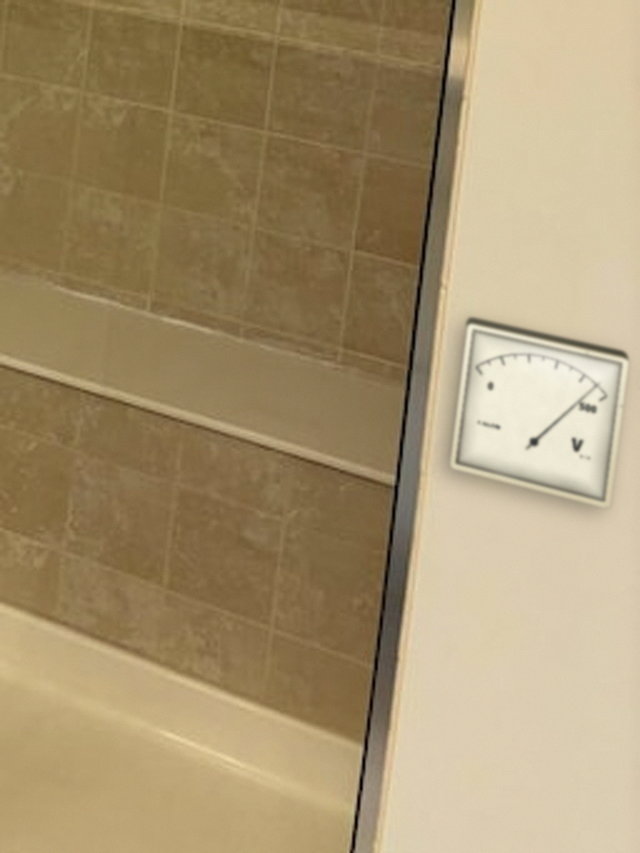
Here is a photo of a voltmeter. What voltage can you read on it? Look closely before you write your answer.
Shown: 450 V
